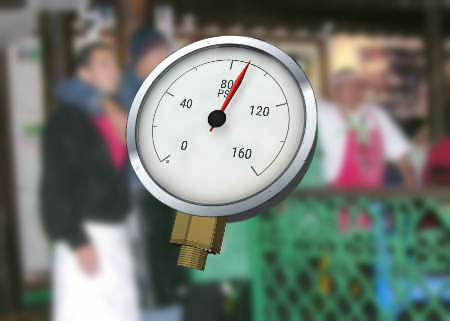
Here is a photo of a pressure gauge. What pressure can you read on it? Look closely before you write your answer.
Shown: 90 psi
